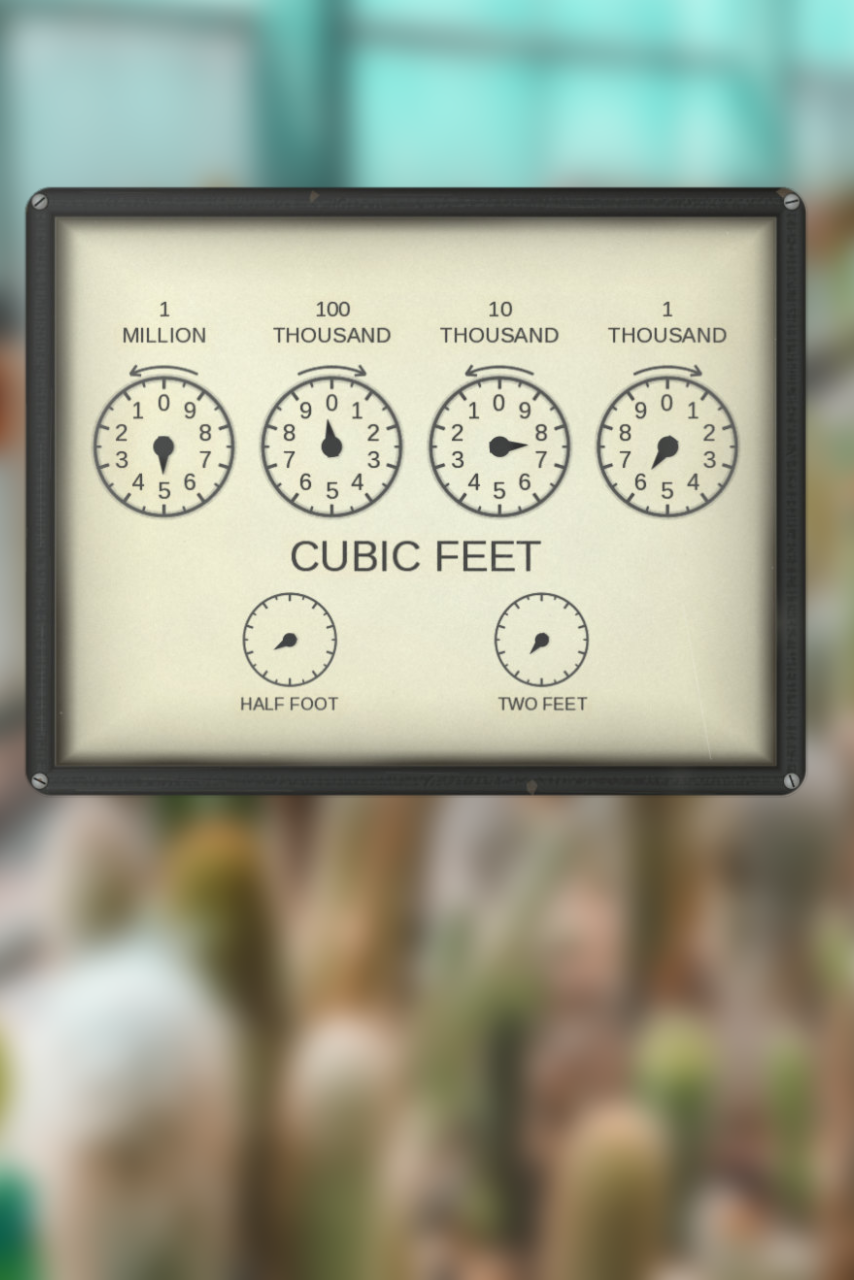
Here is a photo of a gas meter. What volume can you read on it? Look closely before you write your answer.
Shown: 497600 ft³
